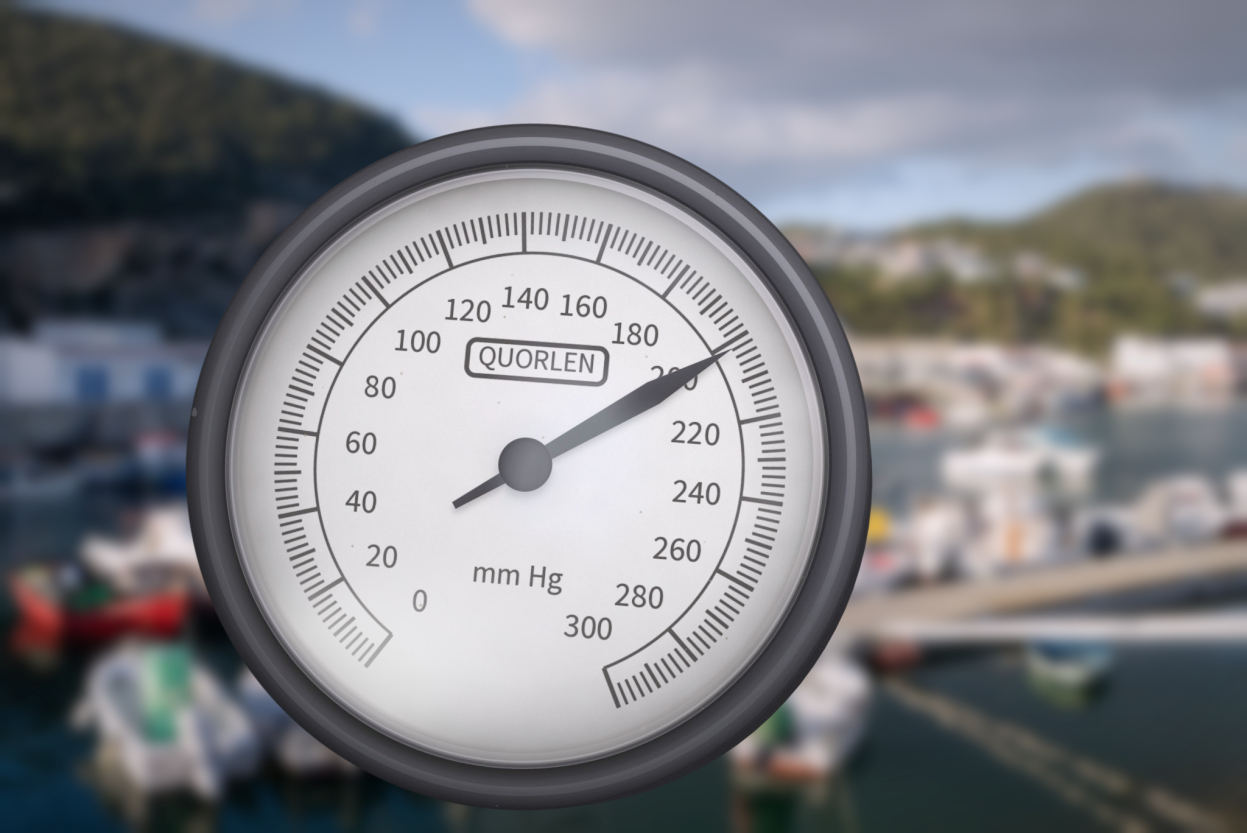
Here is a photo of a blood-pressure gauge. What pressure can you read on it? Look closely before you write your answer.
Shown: 202 mmHg
